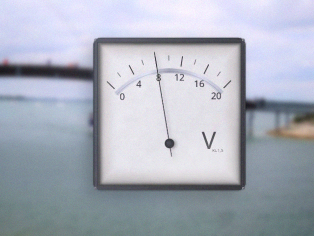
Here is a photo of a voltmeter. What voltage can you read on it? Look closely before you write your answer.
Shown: 8 V
